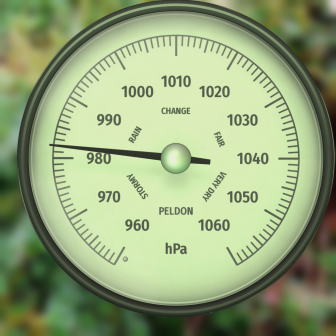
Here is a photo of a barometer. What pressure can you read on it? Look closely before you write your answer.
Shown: 982 hPa
